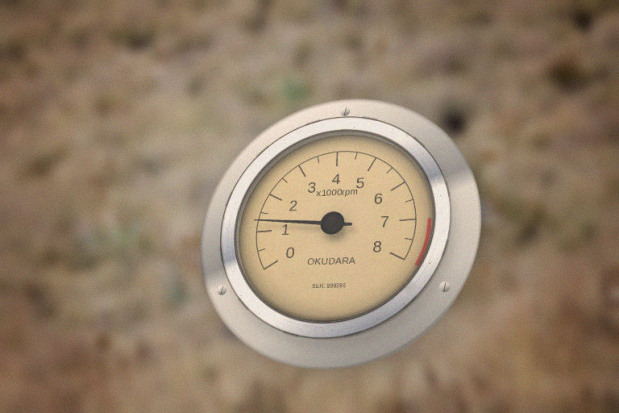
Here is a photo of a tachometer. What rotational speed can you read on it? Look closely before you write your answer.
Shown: 1250 rpm
